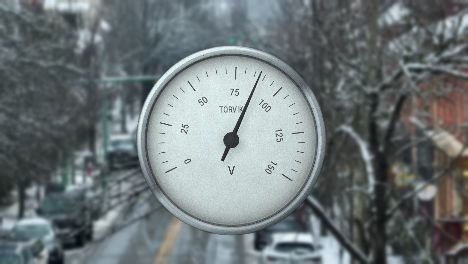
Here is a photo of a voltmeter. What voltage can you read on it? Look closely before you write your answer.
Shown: 87.5 V
